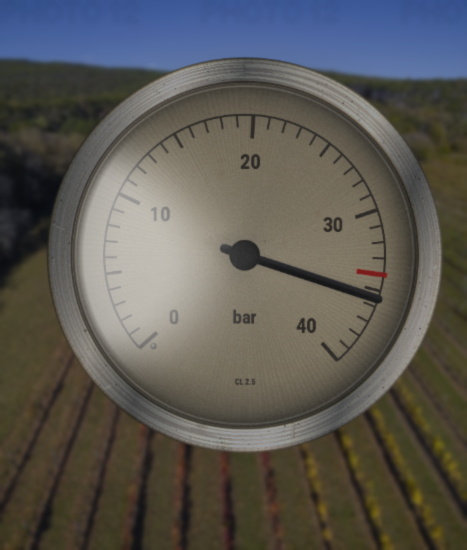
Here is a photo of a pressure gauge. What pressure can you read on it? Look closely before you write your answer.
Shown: 35.5 bar
